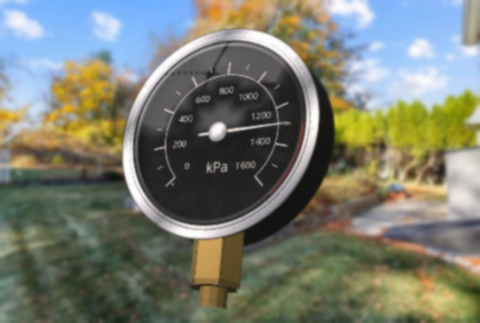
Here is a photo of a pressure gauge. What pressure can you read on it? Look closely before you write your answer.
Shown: 1300 kPa
